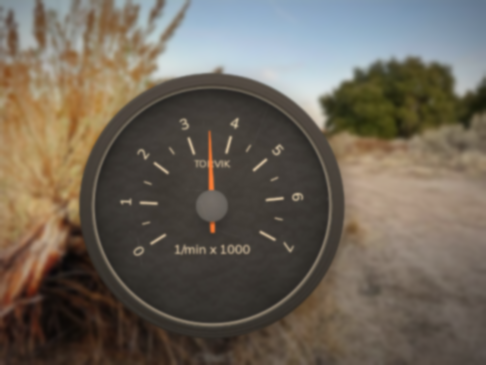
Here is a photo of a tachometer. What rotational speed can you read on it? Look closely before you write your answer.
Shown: 3500 rpm
